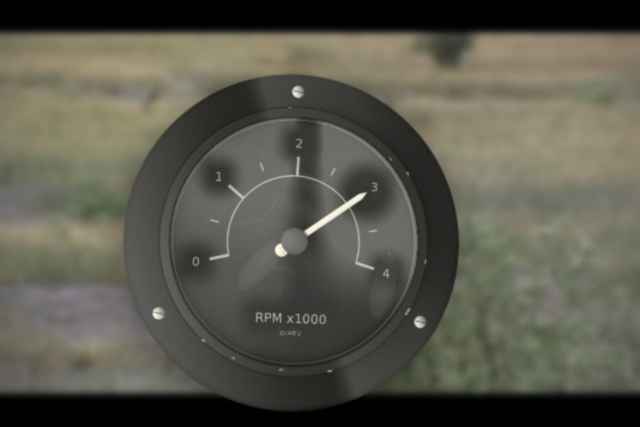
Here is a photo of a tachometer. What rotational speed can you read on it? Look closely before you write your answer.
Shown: 3000 rpm
